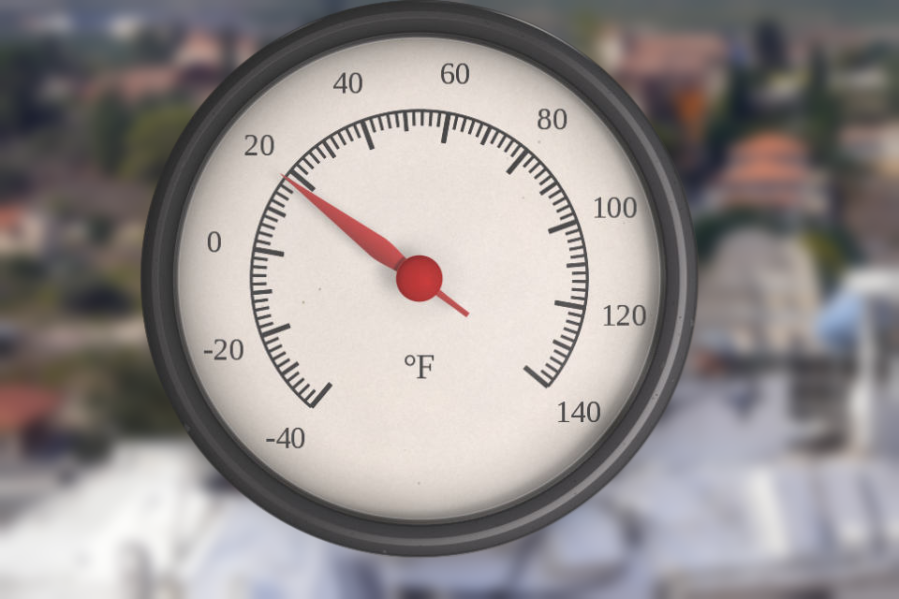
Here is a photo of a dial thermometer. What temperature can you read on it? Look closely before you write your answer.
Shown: 18 °F
